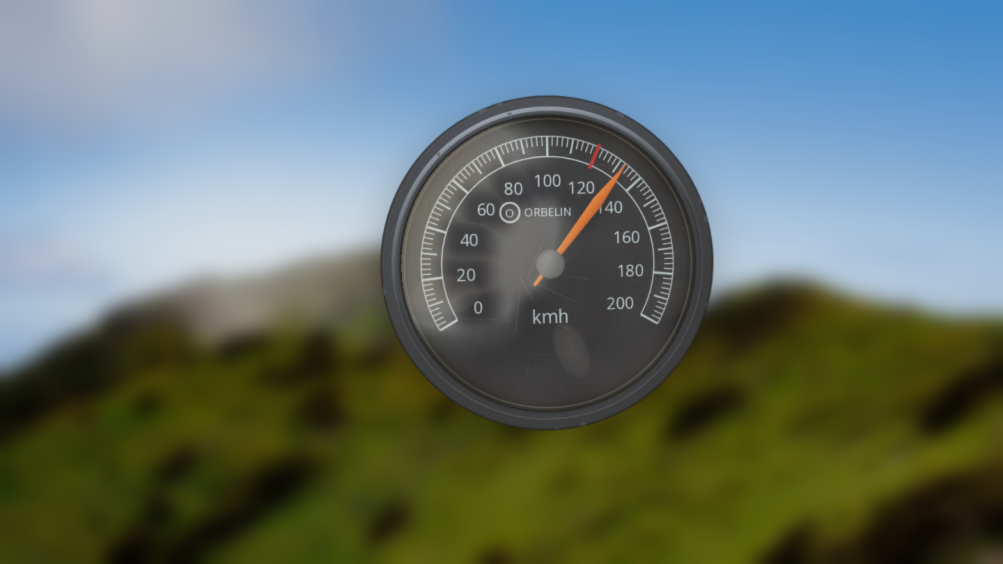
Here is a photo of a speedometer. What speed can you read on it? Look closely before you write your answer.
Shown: 132 km/h
